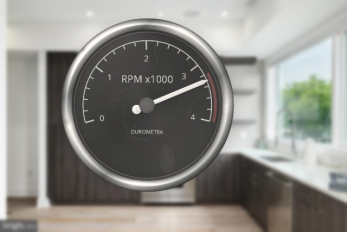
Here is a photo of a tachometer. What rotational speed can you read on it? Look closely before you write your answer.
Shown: 3300 rpm
